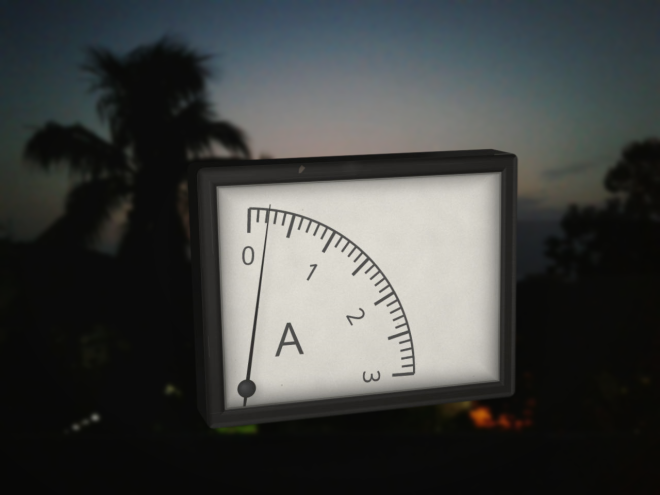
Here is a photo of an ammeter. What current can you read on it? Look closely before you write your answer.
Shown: 0.2 A
